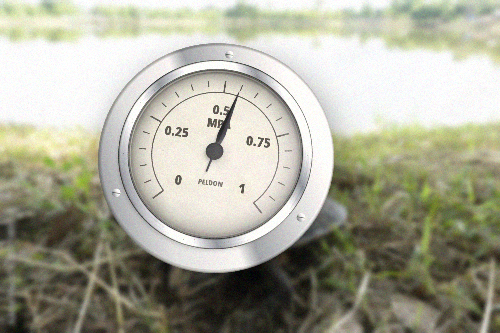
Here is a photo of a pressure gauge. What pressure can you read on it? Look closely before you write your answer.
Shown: 0.55 MPa
